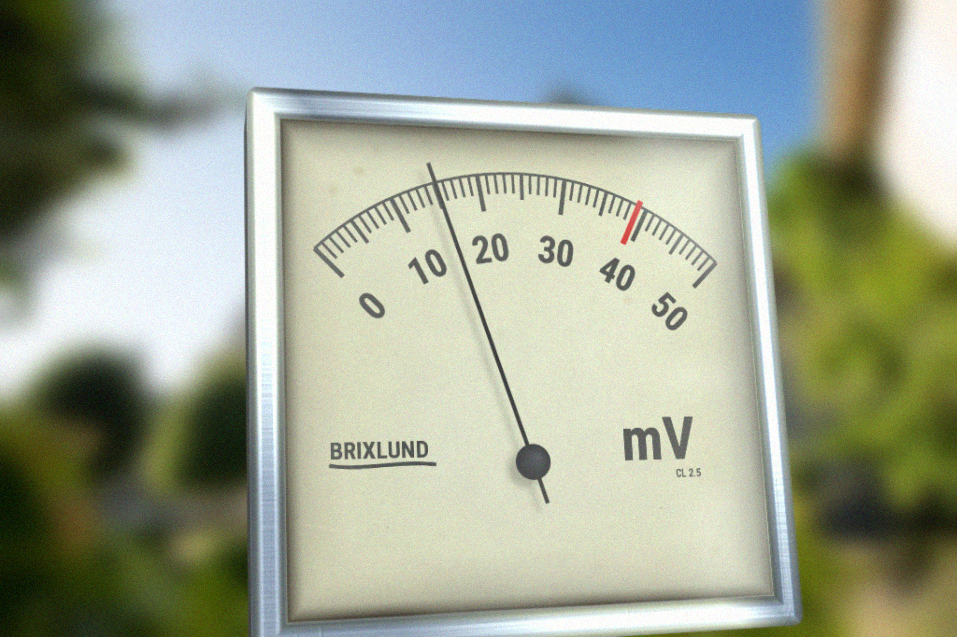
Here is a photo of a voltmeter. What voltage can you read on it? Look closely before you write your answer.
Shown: 15 mV
